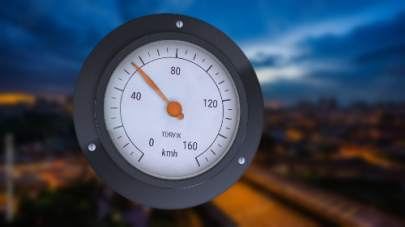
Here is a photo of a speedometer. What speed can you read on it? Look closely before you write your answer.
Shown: 55 km/h
